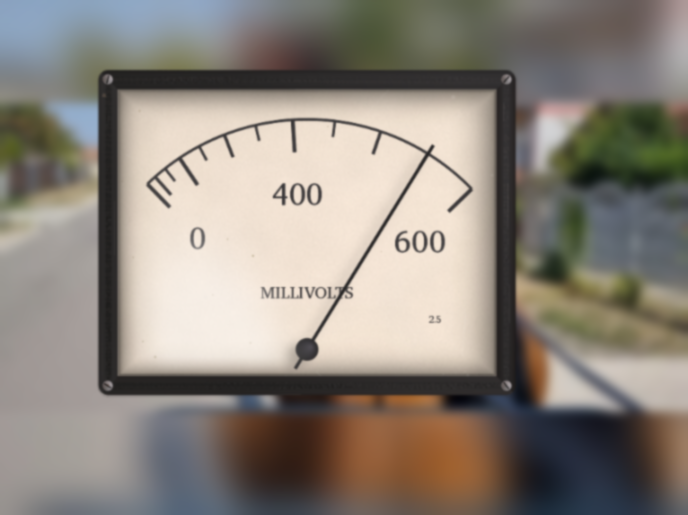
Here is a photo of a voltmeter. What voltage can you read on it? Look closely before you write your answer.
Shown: 550 mV
